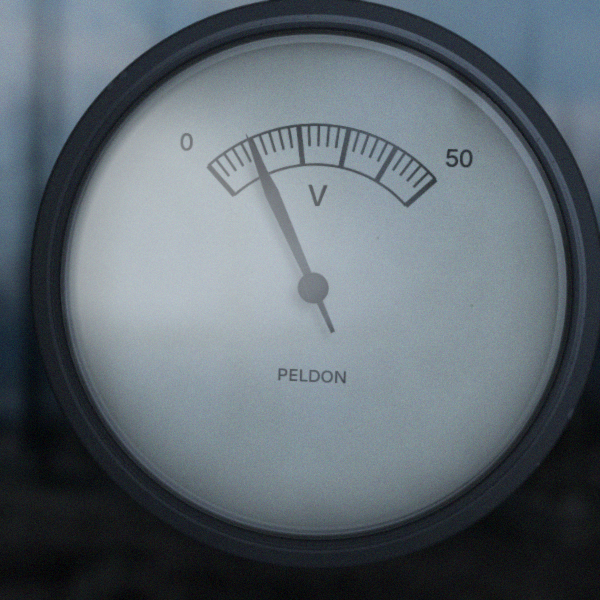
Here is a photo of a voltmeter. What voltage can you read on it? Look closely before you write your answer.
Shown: 10 V
